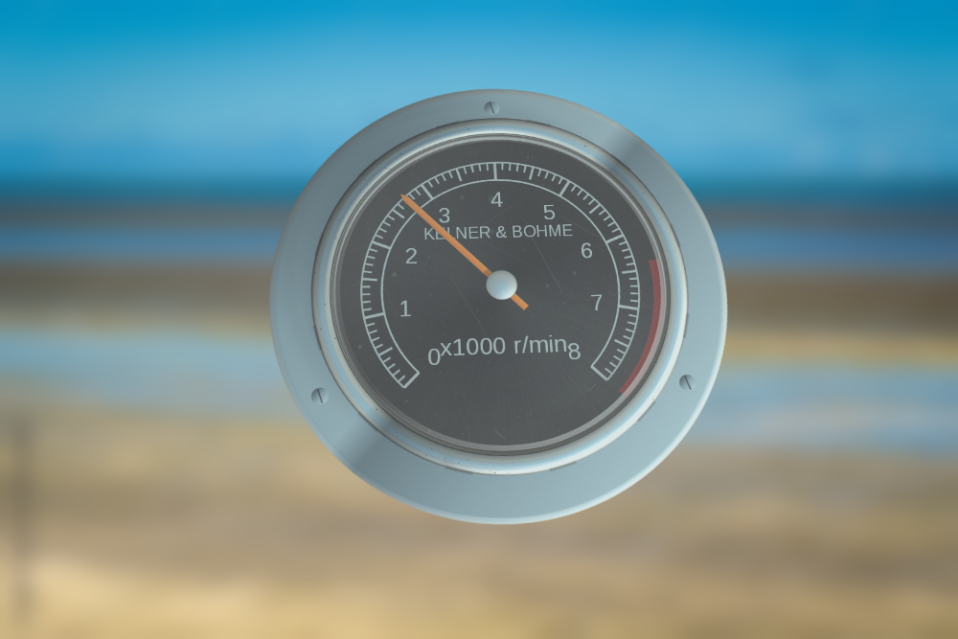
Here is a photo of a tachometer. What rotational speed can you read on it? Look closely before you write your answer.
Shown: 2700 rpm
